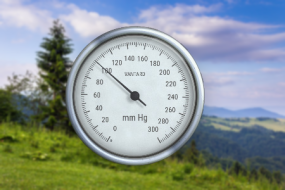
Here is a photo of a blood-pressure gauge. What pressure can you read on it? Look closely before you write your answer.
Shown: 100 mmHg
